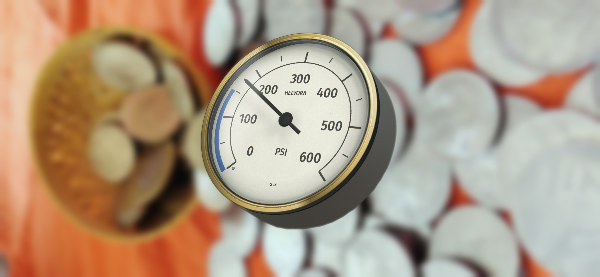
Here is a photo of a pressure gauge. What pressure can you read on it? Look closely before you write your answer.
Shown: 175 psi
